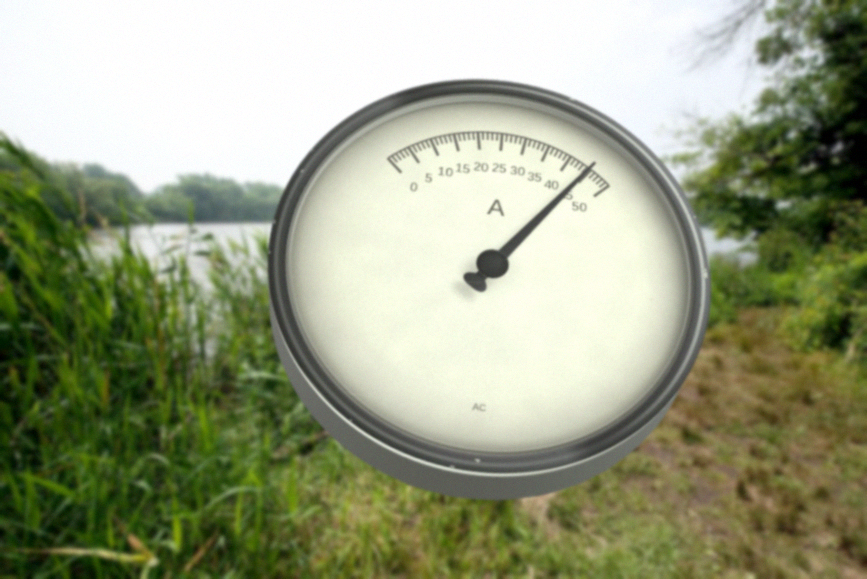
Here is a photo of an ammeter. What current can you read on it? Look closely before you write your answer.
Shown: 45 A
